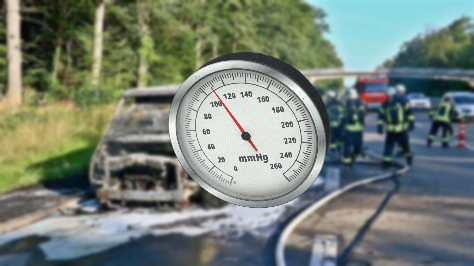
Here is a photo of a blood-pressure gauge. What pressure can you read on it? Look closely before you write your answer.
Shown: 110 mmHg
